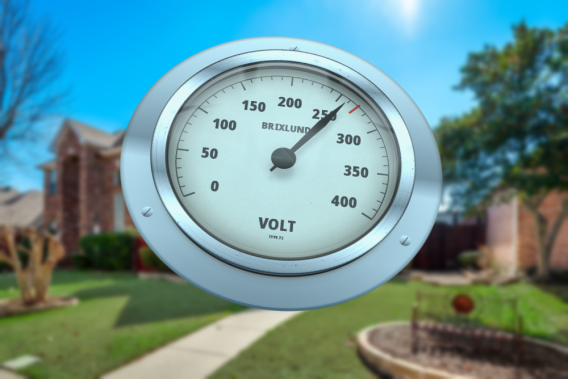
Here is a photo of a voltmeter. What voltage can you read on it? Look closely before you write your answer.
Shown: 260 V
